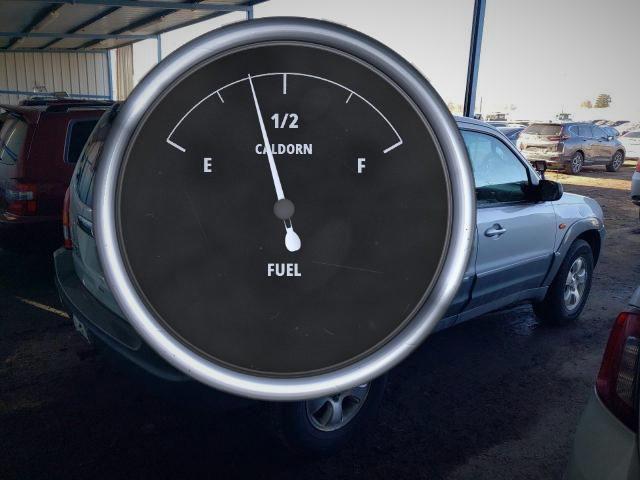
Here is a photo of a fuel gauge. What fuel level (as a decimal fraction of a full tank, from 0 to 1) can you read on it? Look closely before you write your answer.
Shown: 0.375
